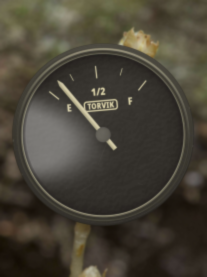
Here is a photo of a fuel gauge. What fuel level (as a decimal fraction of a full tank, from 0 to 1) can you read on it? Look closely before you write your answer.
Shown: 0.125
